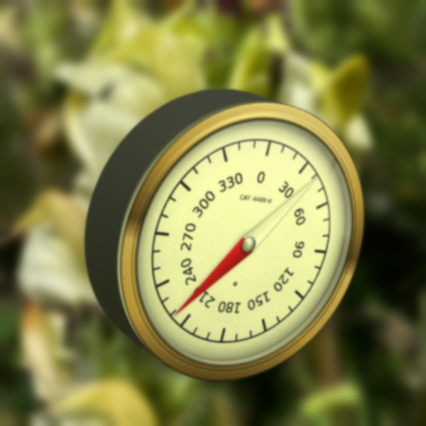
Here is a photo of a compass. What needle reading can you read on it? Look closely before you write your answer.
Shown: 220 °
